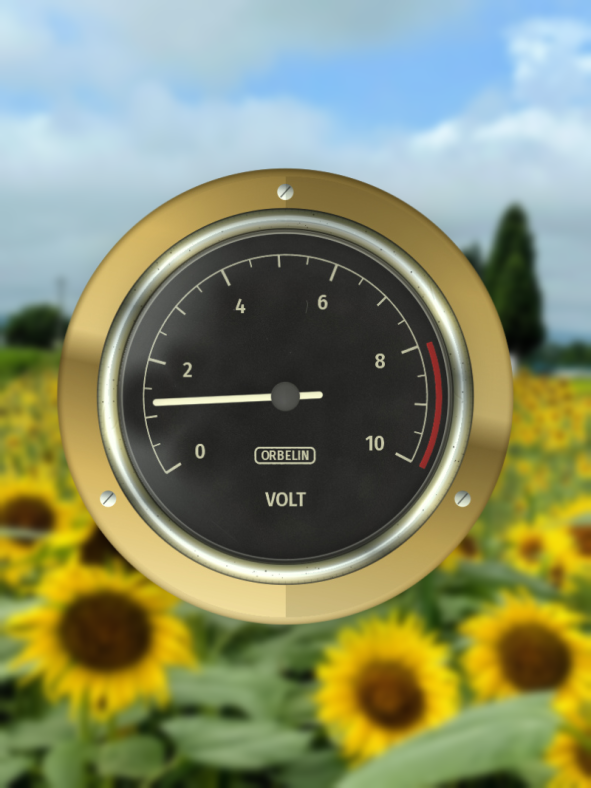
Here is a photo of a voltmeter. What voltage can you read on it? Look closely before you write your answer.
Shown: 1.25 V
